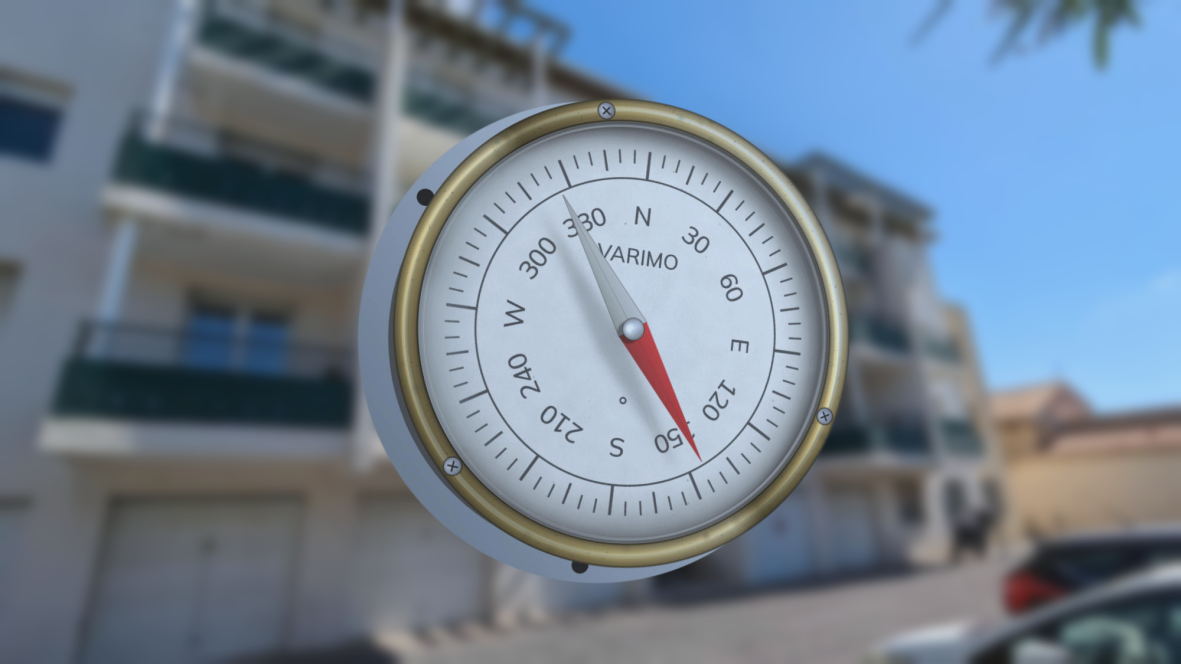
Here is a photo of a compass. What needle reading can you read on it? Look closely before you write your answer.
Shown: 145 °
